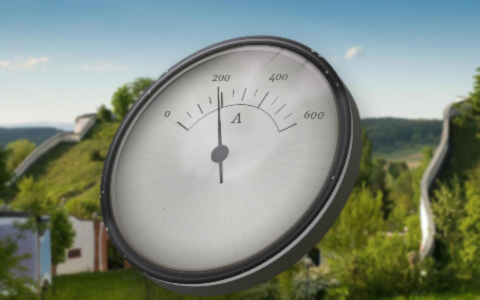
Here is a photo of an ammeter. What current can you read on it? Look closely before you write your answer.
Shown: 200 A
